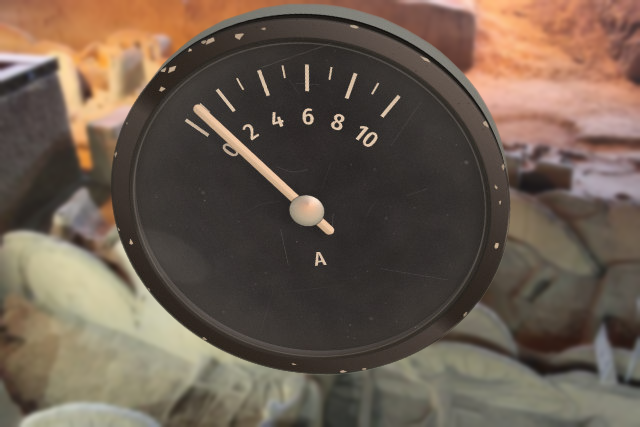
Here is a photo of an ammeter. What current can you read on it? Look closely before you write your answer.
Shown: 1 A
